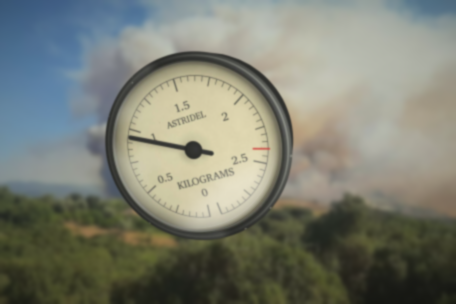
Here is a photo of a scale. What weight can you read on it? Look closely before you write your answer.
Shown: 0.95 kg
